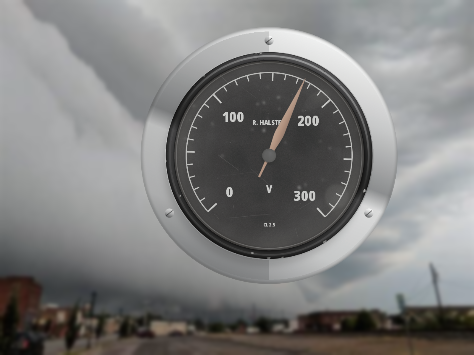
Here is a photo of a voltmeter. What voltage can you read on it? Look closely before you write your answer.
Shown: 175 V
